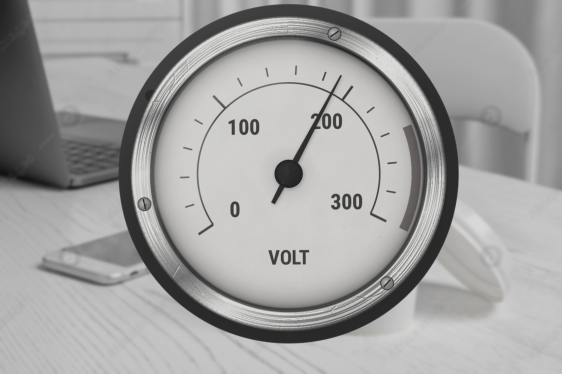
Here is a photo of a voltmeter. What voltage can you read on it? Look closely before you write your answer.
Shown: 190 V
